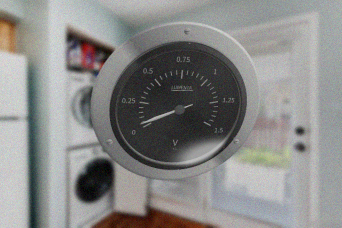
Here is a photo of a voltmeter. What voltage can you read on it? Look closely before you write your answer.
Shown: 0.05 V
